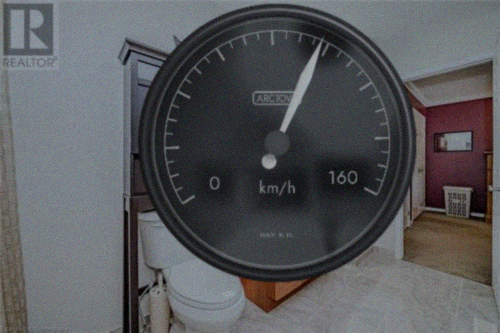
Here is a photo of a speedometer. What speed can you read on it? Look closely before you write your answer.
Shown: 97.5 km/h
